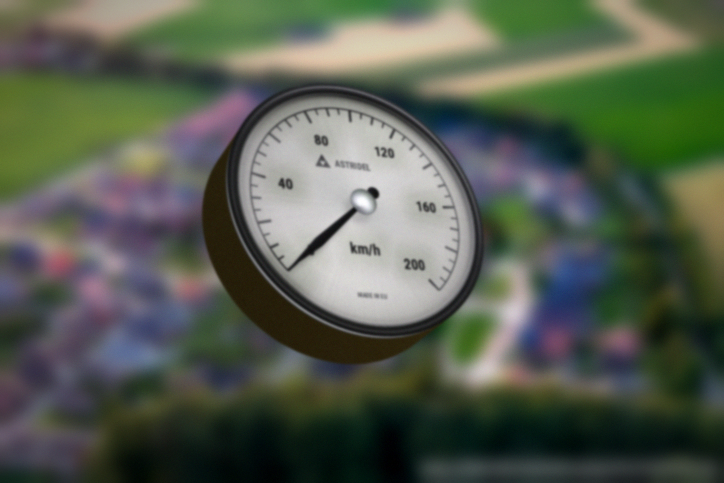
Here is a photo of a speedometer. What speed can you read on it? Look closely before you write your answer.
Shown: 0 km/h
